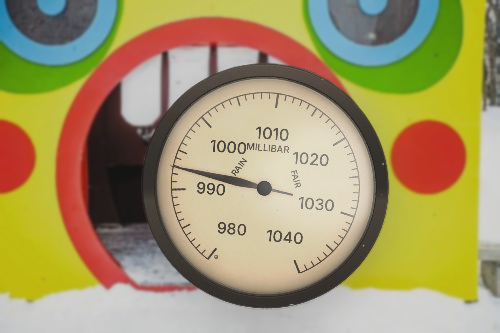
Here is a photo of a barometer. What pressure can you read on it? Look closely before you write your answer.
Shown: 993 mbar
